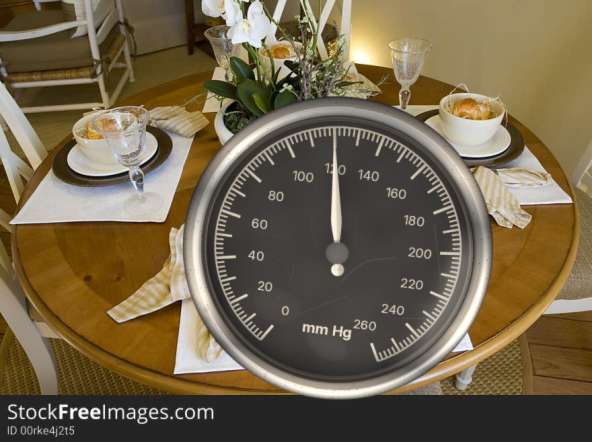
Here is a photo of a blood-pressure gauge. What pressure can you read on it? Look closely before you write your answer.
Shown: 120 mmHg
